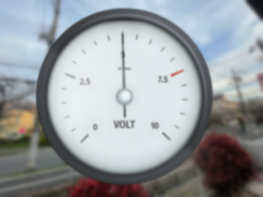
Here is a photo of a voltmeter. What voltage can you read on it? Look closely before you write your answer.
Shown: 5 V
